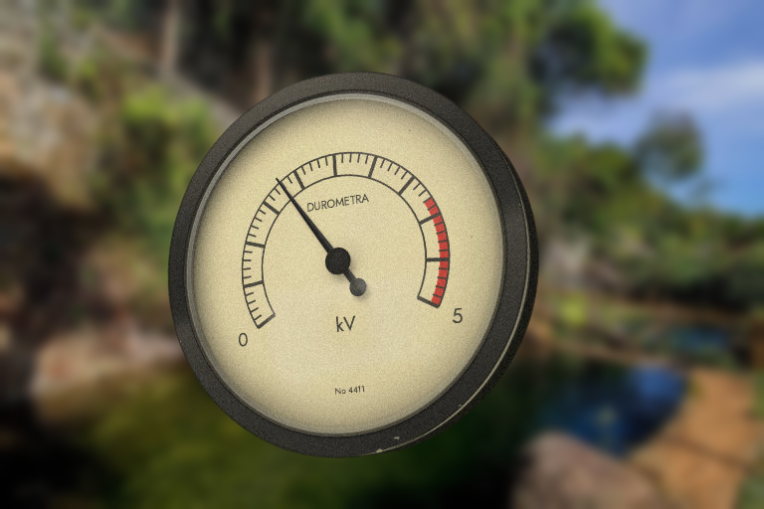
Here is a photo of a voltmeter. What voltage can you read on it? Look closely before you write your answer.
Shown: 1.8 kV
